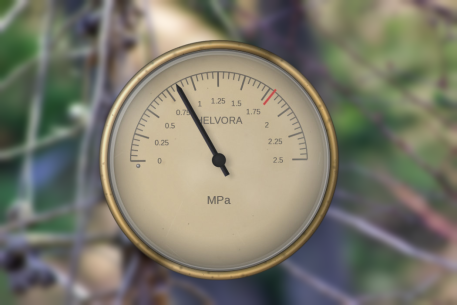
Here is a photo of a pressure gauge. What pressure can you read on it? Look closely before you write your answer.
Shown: 0.85 MPa
